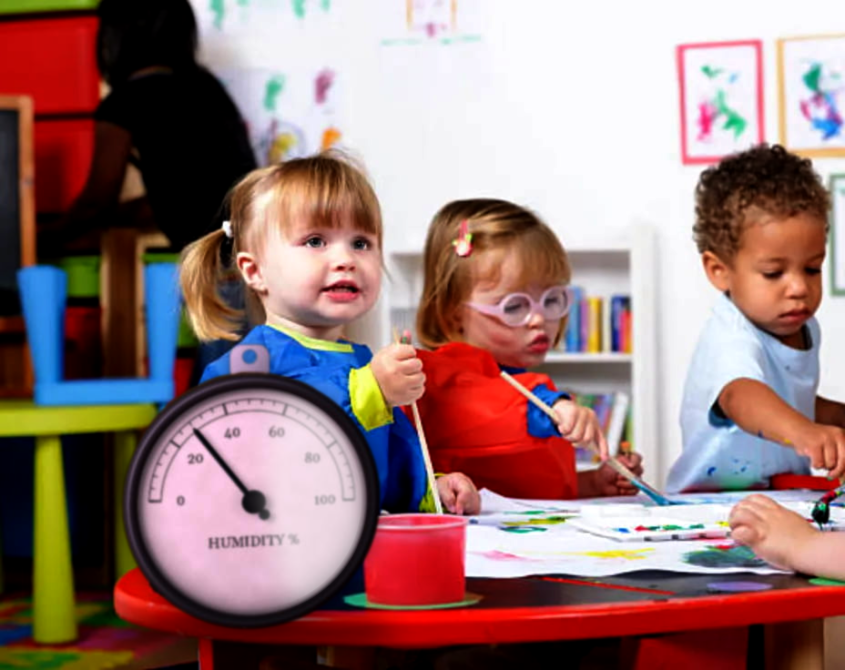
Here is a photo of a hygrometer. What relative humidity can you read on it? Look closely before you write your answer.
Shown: 28 %
